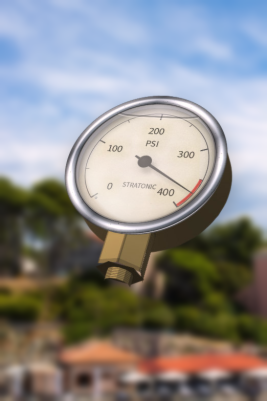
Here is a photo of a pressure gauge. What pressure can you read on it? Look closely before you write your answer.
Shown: 375 psi
